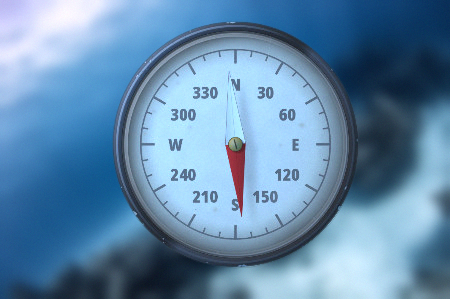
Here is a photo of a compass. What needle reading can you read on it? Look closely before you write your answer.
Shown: 175 °
